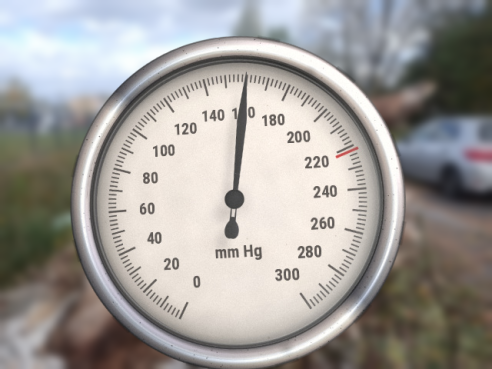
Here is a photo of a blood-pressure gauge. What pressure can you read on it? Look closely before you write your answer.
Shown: 160 mmHg
